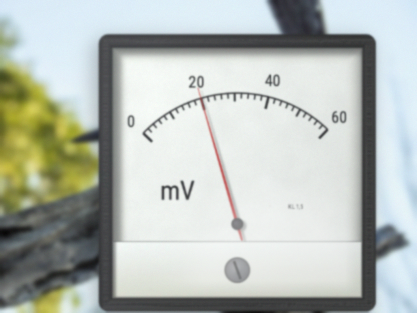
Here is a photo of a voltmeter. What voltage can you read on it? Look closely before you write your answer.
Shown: 20 mV
